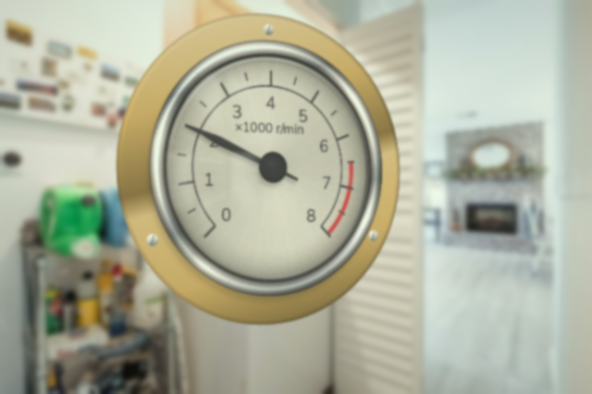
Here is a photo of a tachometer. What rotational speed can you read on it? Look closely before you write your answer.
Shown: 2000 rpm
